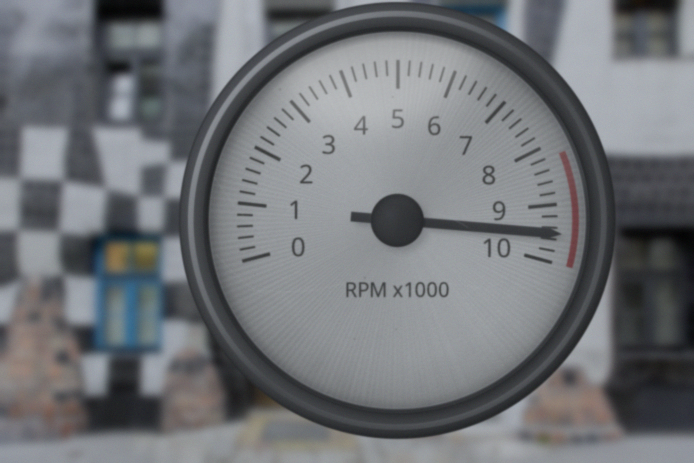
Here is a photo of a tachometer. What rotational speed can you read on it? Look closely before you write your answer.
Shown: 9500 rpm
